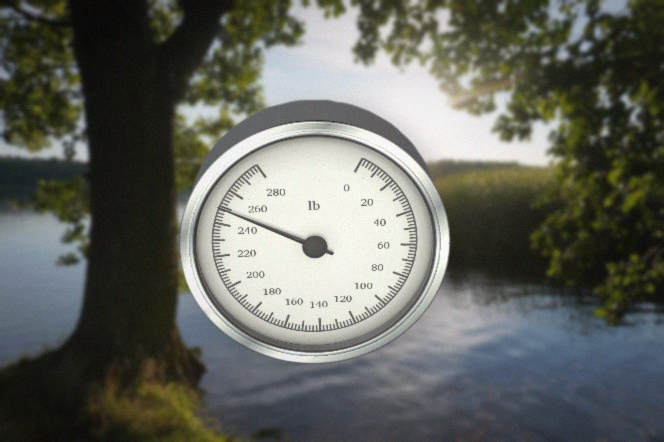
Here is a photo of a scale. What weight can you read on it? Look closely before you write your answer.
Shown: 250 lb
